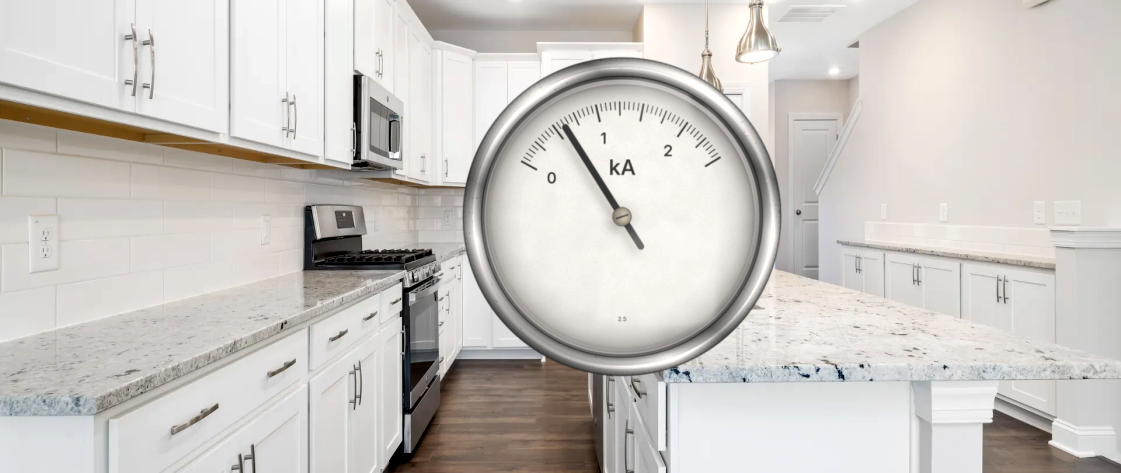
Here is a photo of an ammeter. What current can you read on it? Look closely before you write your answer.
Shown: 0.6 kA
